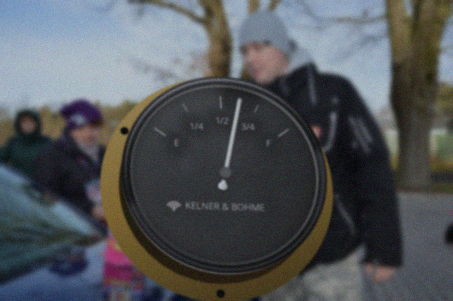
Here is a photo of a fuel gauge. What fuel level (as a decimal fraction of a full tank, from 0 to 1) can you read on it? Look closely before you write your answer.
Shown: 0.625
